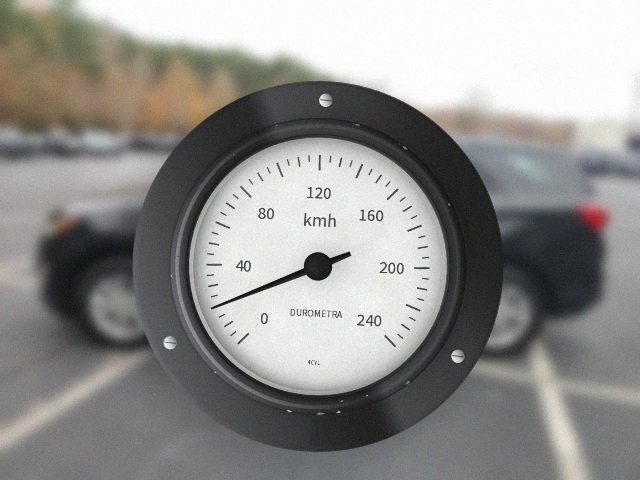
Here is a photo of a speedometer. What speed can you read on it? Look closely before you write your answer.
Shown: 20 km/h
